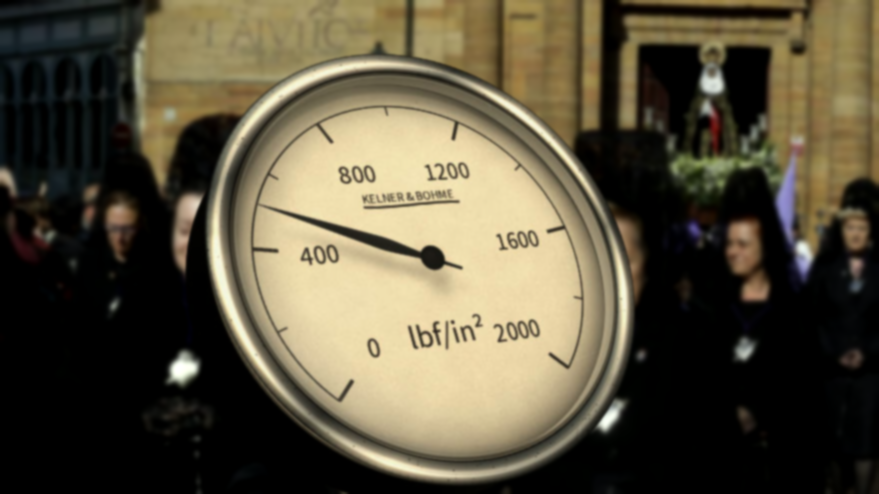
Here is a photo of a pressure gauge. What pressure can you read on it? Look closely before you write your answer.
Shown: 500 psi
